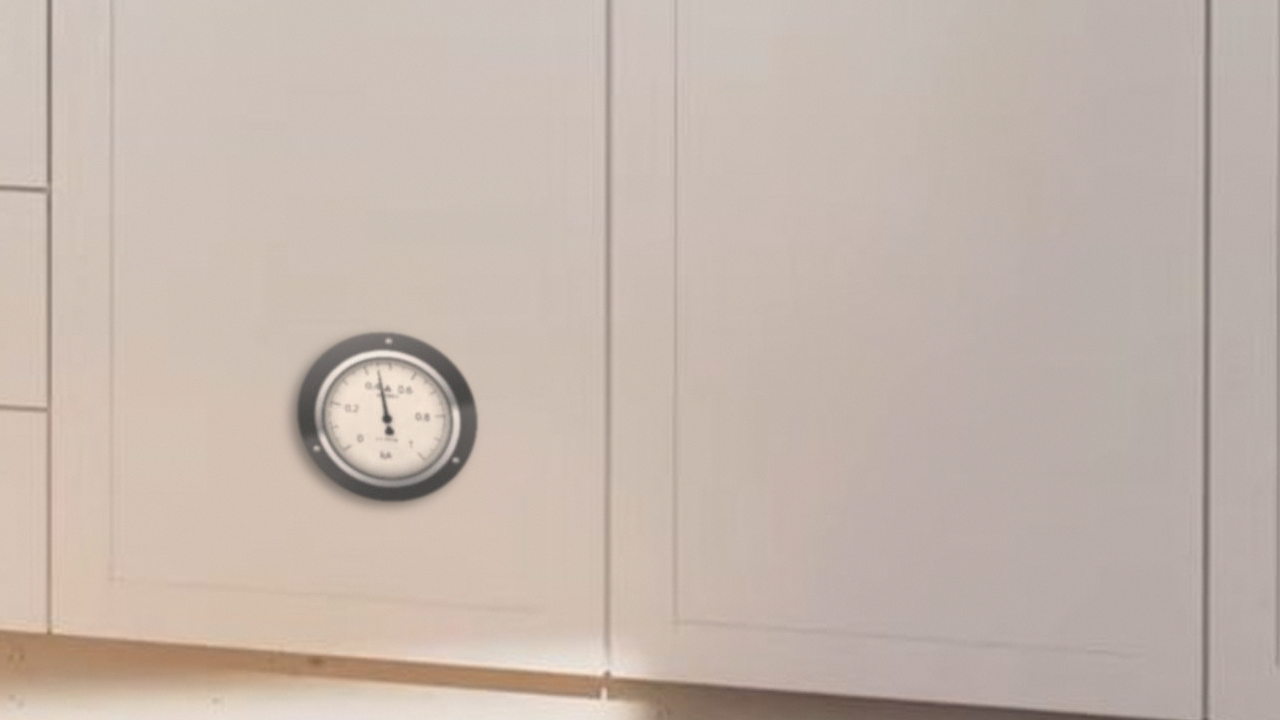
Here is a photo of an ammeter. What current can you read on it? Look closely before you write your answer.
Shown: 0.45 kA
